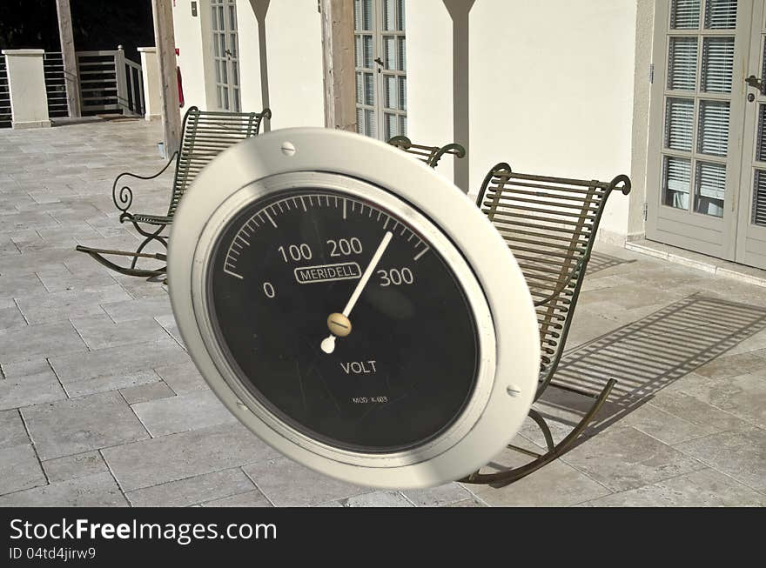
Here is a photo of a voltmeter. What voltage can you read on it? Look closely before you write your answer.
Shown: 260 V
